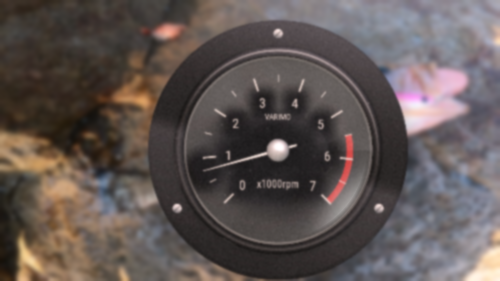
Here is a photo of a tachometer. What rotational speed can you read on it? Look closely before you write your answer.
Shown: 750 rpm
